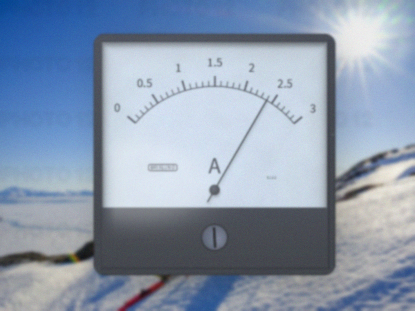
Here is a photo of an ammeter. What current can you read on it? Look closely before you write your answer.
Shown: 2.4 A
